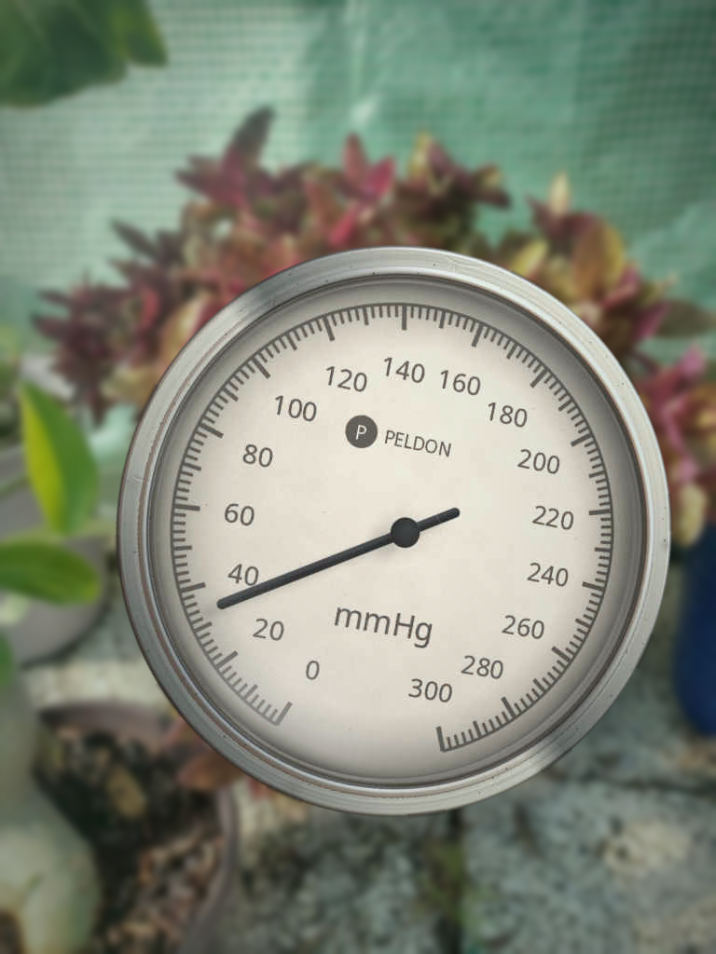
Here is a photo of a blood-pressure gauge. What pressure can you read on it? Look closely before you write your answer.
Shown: 34 mmHg
